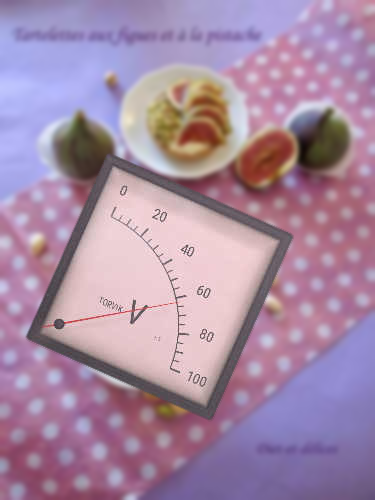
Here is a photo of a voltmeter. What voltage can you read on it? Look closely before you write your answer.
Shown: 62.5 V
